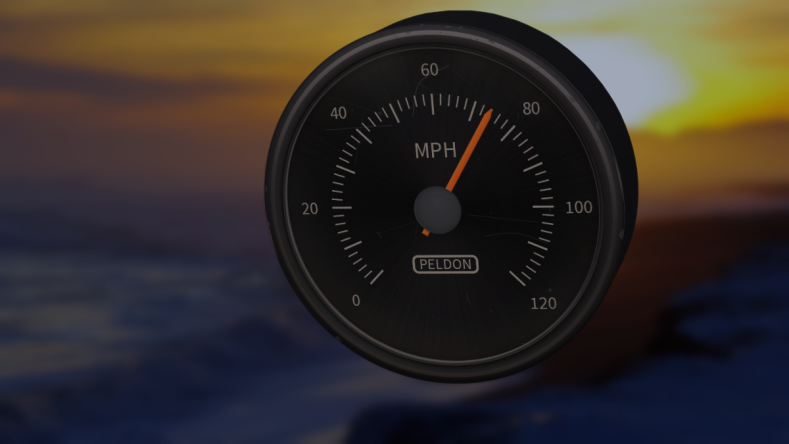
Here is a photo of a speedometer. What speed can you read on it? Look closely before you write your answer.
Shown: 74 mph
